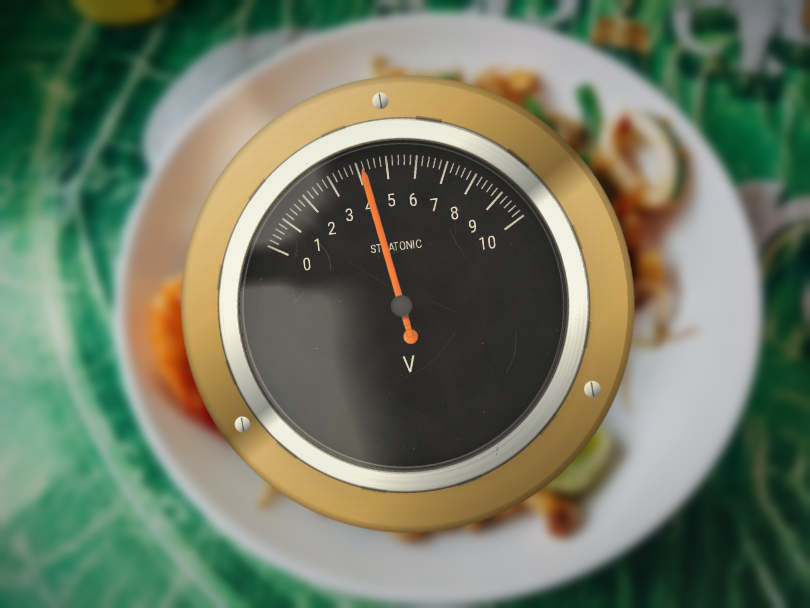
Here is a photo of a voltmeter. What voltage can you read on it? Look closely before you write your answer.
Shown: 4.2 V
